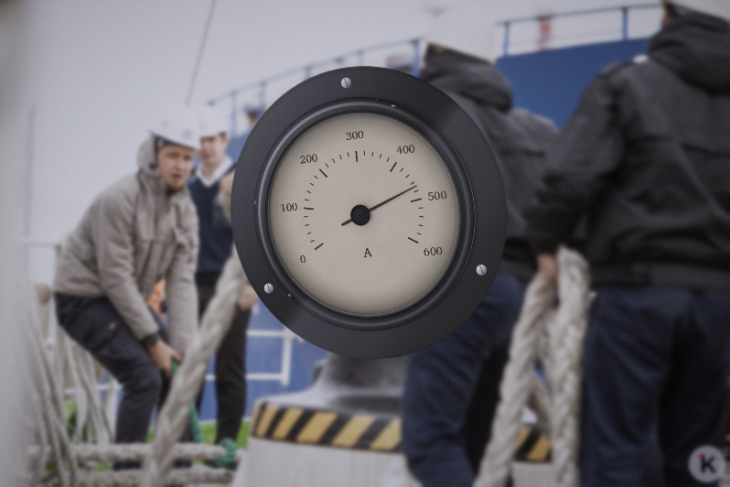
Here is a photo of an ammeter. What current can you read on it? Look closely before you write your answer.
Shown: 470 A
